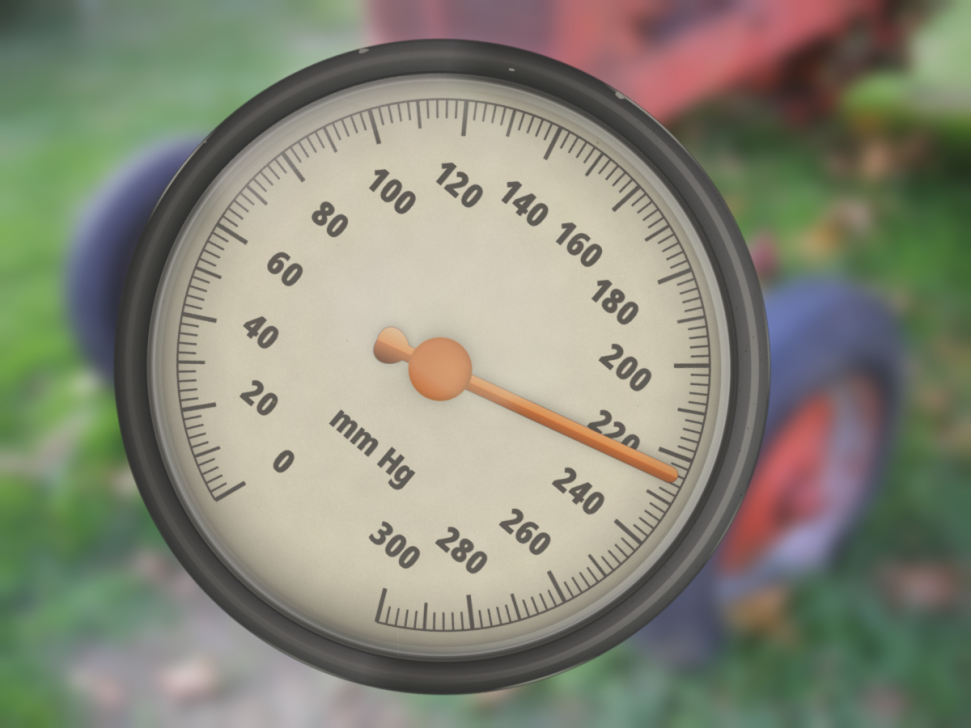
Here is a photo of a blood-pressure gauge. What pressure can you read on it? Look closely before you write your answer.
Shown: 224 mmHg
